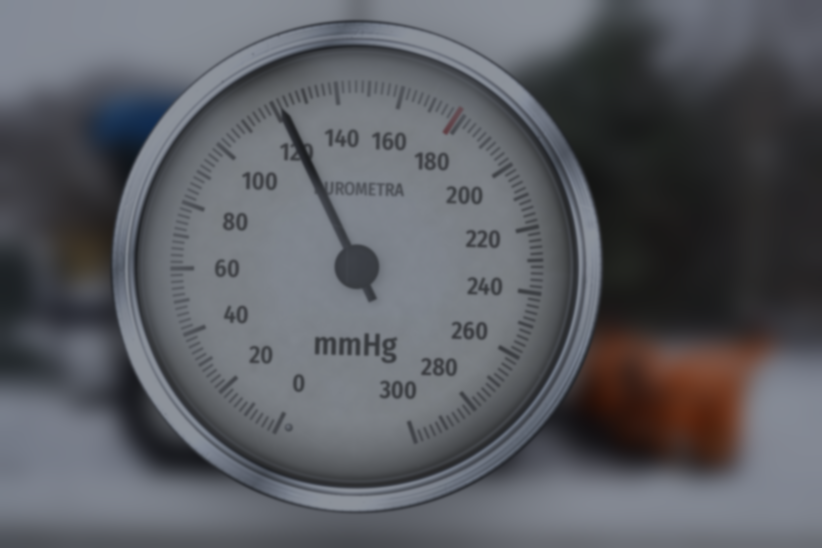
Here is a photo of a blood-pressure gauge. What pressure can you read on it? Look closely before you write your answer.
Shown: 122 mmHg
